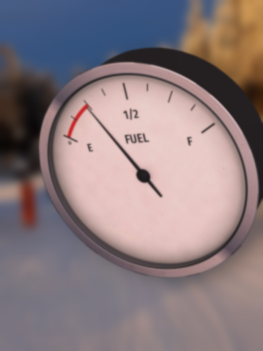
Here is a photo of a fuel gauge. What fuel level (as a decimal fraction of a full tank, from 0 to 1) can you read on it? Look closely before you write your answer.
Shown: 0.25
